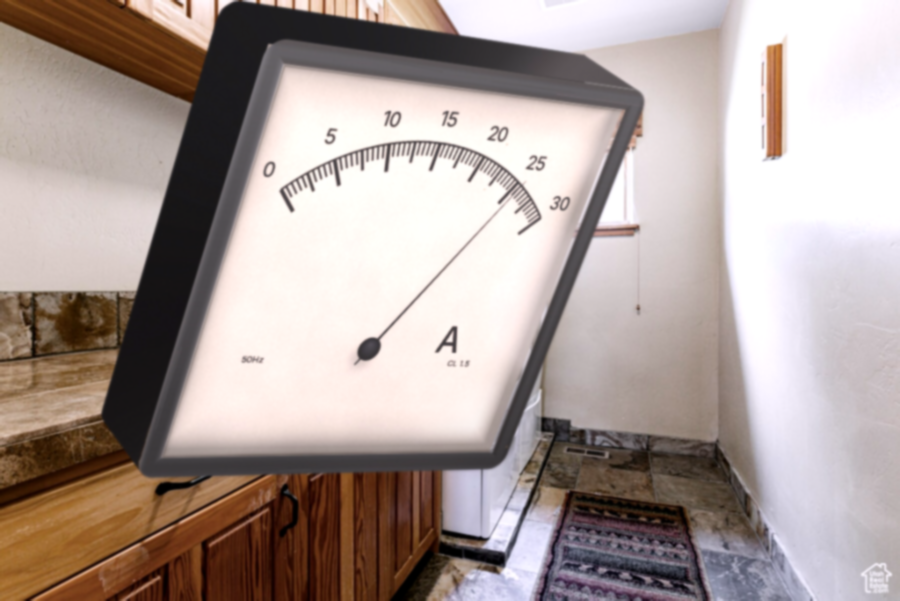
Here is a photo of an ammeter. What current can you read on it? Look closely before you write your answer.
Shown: 25 A
